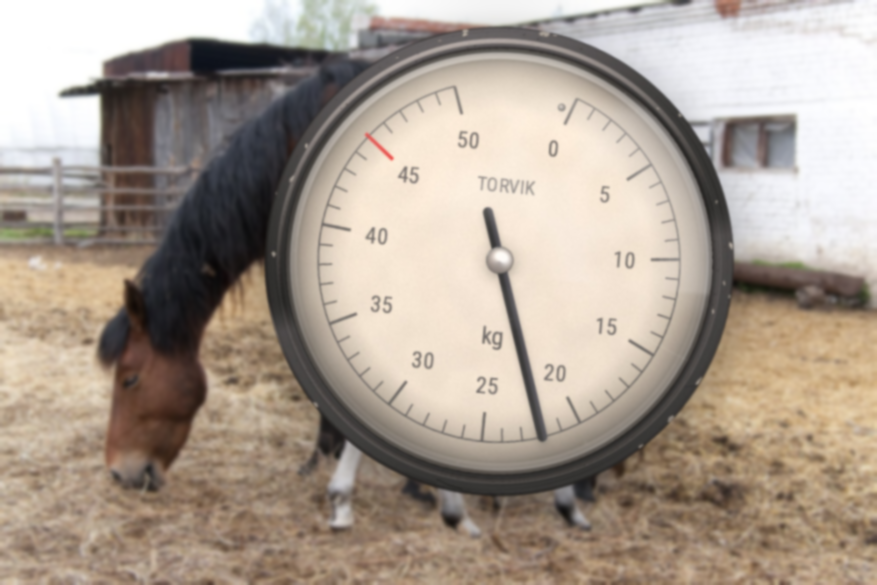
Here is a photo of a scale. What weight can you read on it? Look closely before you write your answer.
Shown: 22 kg
